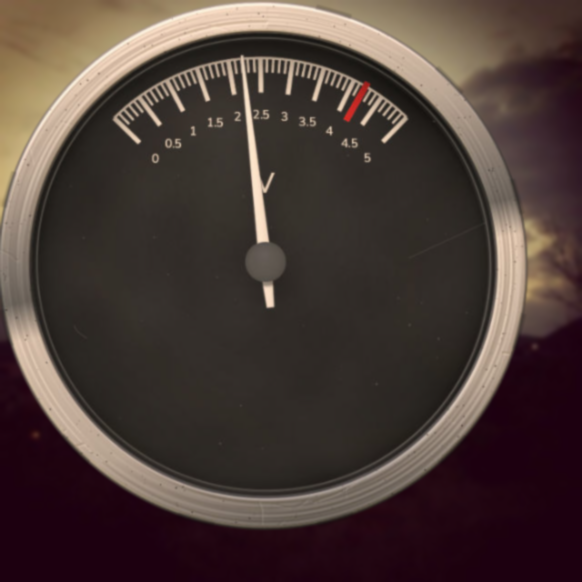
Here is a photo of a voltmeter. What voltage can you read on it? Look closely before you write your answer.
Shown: 2.2 V
